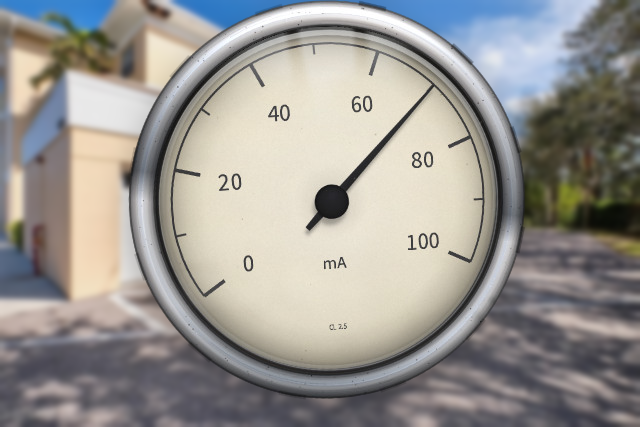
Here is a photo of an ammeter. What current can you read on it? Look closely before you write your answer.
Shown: 70 mA
